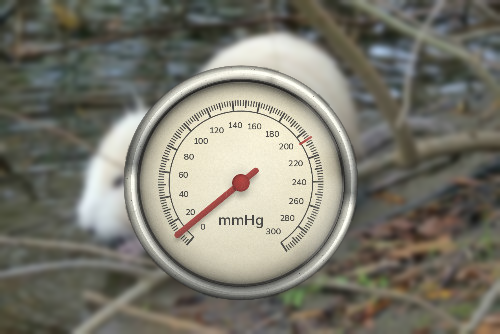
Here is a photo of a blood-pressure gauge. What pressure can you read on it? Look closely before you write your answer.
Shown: 10 mmHg
